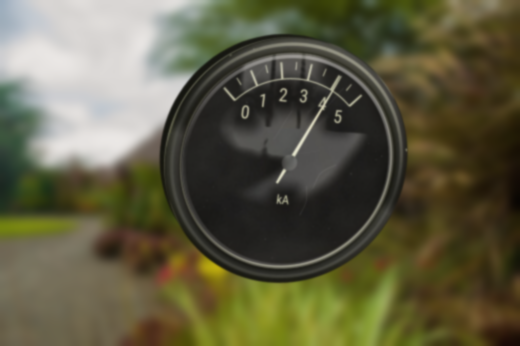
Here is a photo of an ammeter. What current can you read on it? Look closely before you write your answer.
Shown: 4 kA
